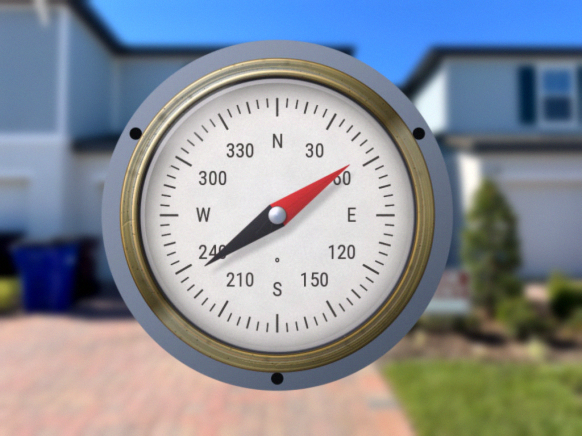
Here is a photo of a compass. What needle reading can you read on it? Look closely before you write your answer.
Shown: 55 °
